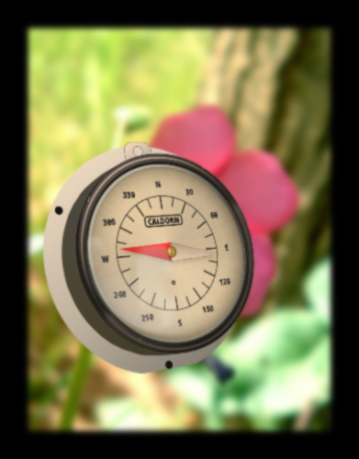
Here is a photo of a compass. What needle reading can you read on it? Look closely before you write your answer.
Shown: 277.5 °
